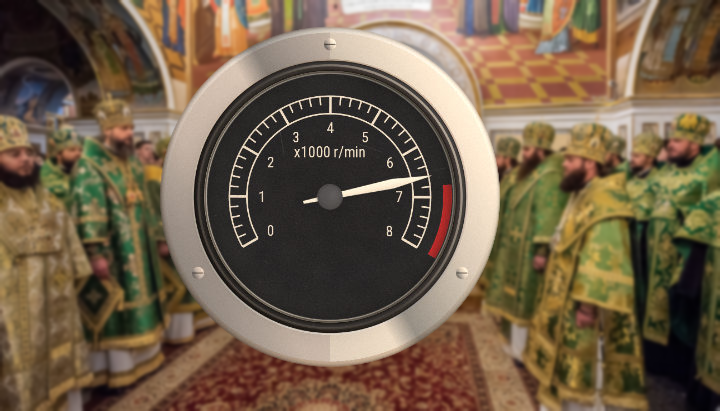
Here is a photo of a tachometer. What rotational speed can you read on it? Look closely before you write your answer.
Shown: 6600 rpm
